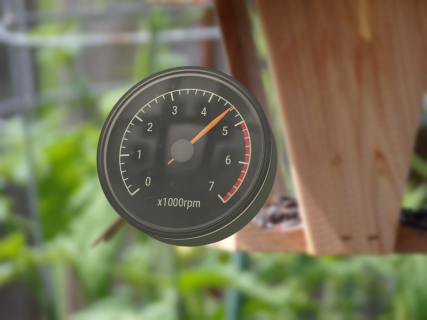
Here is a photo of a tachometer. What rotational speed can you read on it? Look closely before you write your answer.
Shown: 4600 rpm
